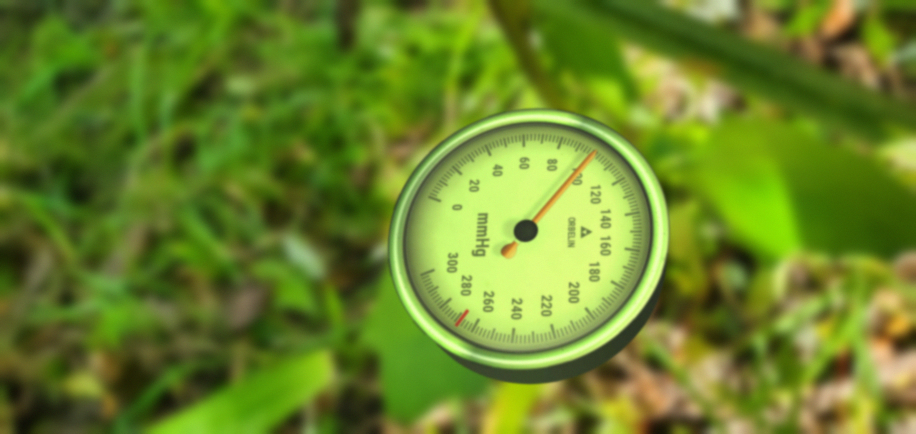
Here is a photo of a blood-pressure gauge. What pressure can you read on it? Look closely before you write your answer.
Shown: 100 mmHg
